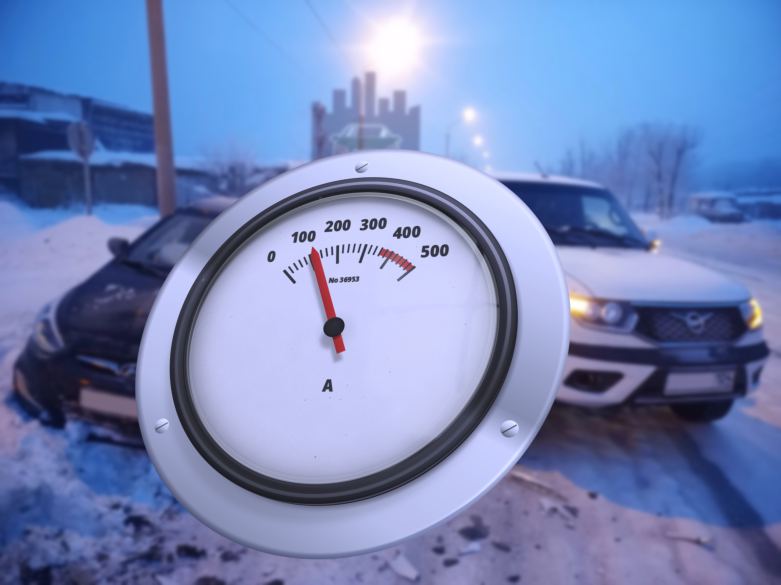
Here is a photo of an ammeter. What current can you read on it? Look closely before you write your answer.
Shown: 120 A
